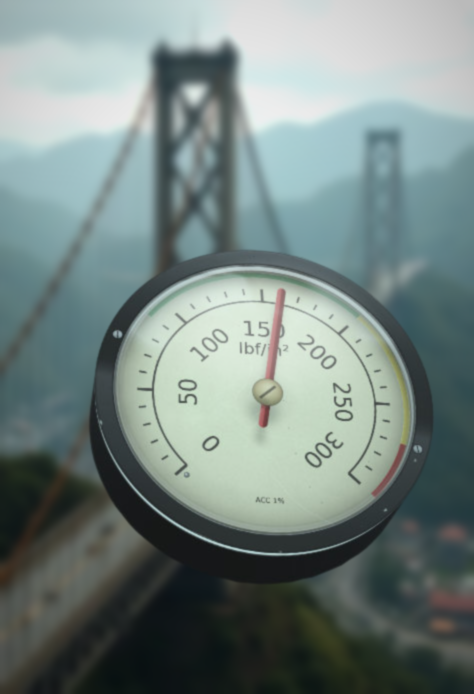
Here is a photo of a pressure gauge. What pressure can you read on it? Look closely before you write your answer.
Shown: 160 psi
